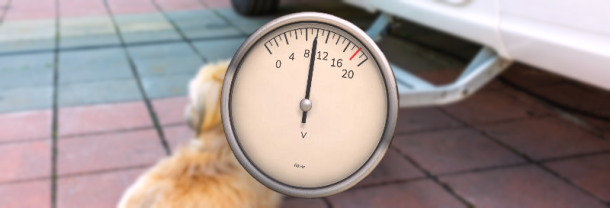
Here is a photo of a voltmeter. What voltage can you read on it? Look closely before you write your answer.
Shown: 10 V
